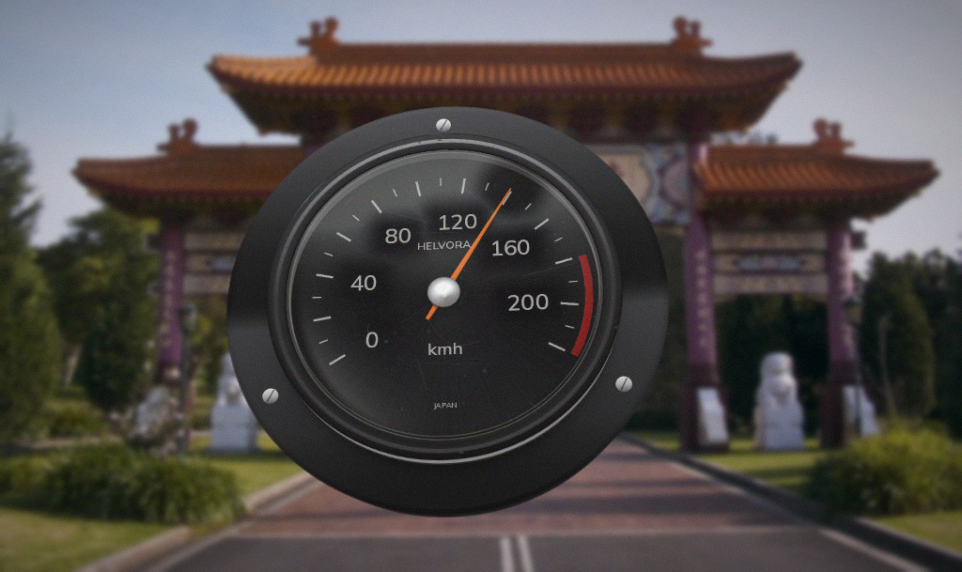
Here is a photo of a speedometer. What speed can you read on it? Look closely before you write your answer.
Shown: 140 km/h
